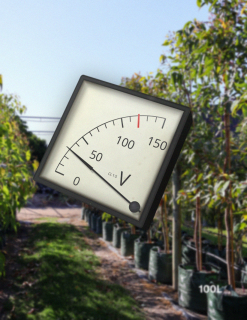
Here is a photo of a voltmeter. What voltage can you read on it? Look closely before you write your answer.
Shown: 30 V
